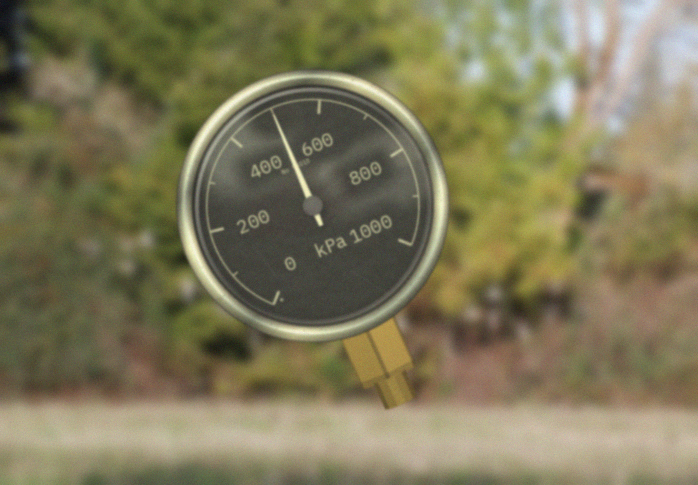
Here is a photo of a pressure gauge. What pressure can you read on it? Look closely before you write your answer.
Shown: 500 kPa
